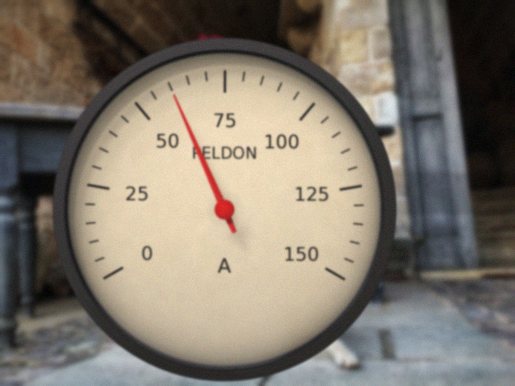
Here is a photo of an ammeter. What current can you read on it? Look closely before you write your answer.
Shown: 60 A
